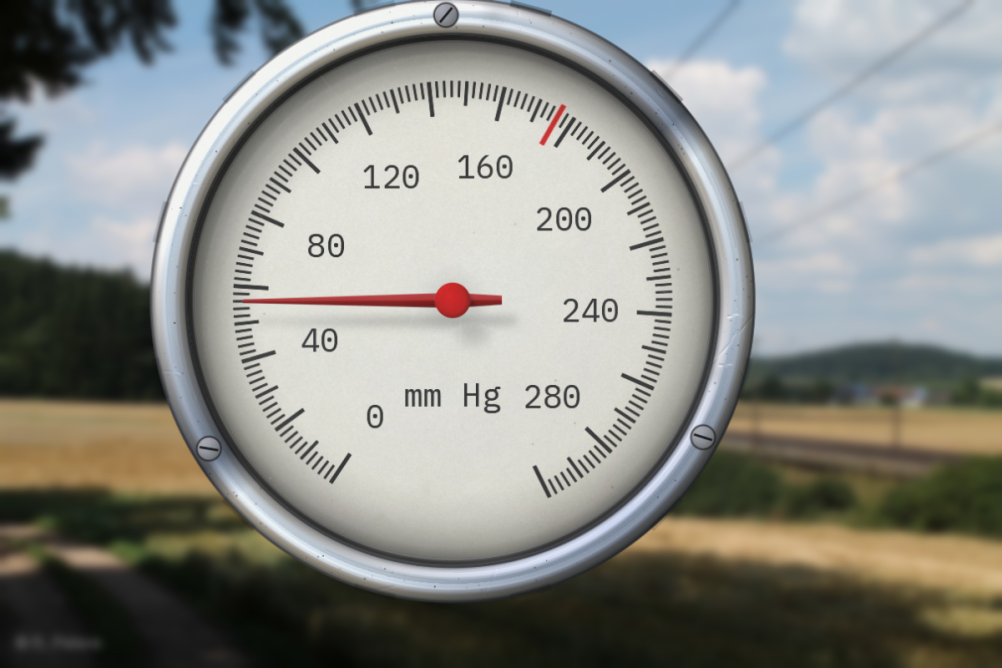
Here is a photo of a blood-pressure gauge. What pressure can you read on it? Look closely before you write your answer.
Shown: 56 mmHg
